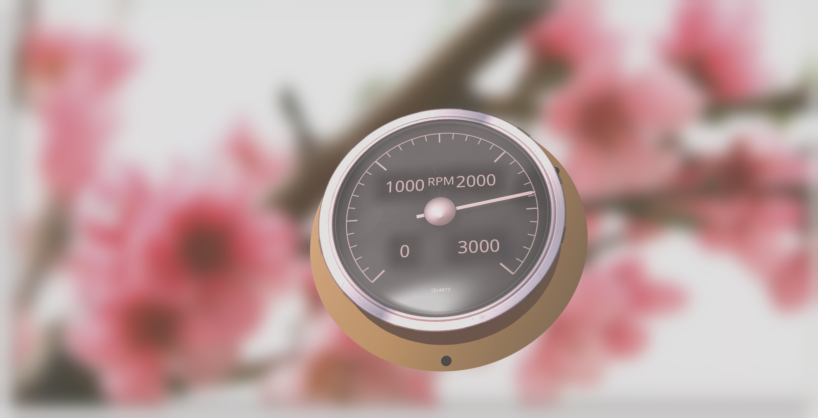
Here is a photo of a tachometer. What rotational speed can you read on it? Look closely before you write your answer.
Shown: 2400 rpm
